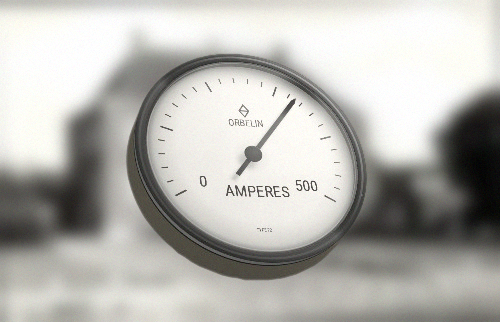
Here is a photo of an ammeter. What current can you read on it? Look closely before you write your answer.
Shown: 330 A
